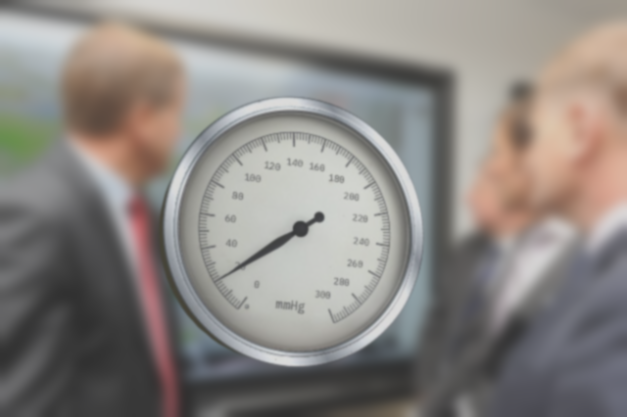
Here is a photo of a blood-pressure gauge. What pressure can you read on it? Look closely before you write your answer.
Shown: 20 mmHg
